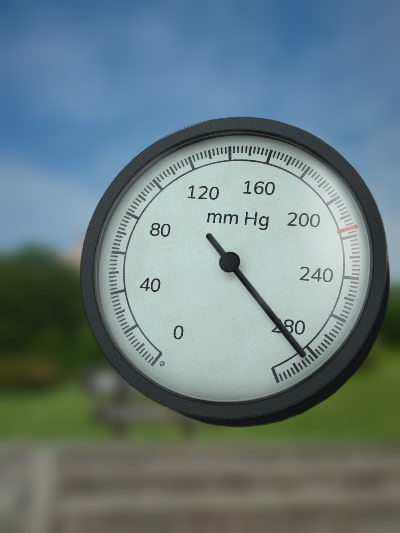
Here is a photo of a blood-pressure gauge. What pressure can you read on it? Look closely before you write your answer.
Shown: 284 mmHg
